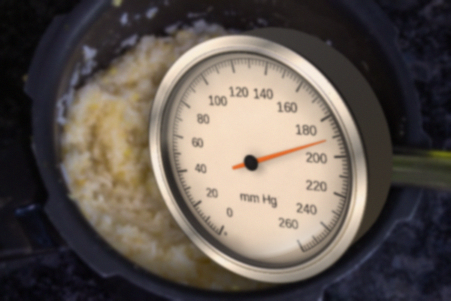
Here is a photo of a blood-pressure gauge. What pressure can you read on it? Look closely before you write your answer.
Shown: 190 mmHg
